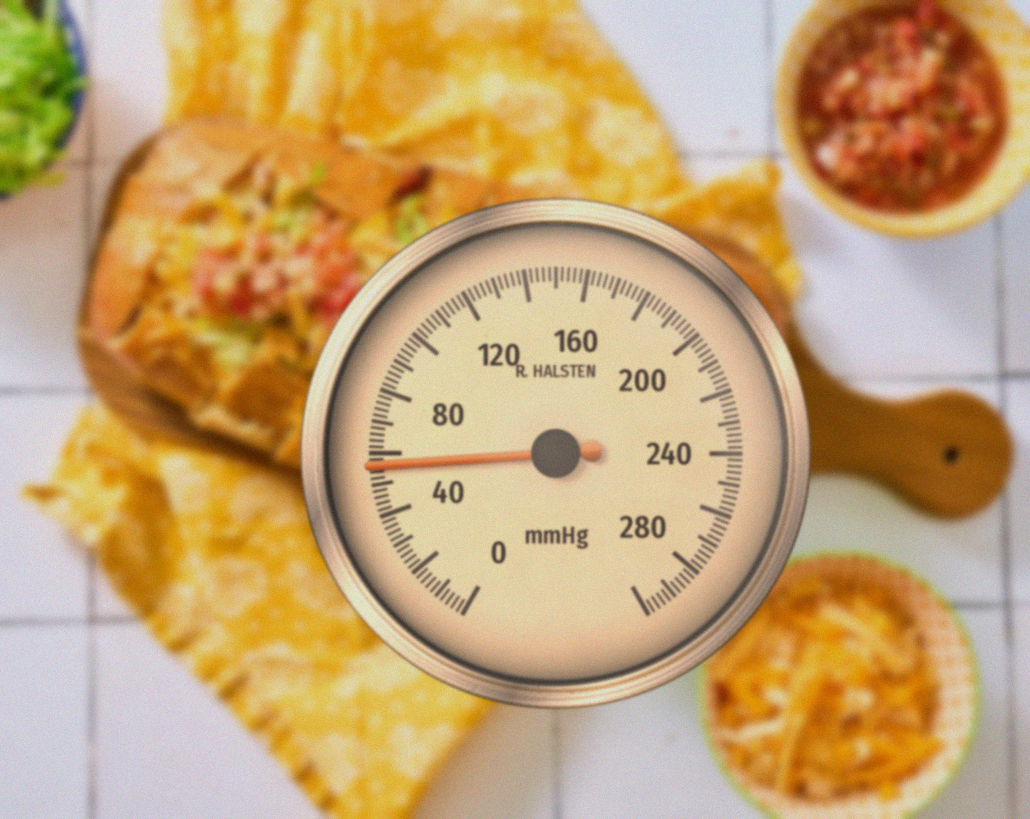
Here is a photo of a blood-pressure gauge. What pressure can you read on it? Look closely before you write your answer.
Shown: 56 mmHg
